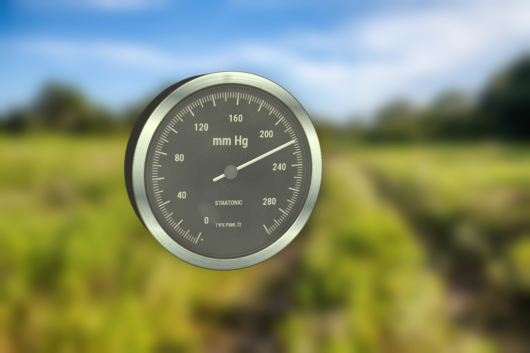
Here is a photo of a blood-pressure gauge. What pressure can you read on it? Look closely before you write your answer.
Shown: 220 mmHg
